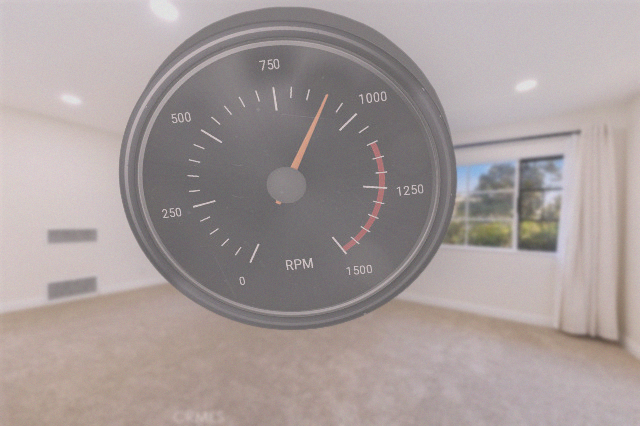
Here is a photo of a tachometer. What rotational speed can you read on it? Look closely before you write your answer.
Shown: 900 rpm
